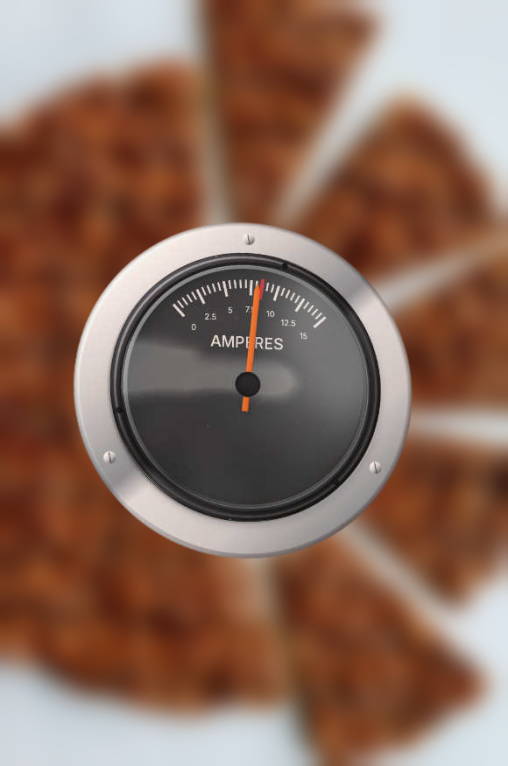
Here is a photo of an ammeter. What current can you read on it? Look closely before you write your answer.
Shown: 8 A
